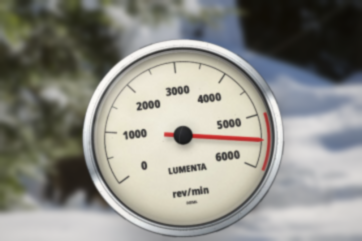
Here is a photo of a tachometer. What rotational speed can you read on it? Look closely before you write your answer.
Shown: 5500 rpm
